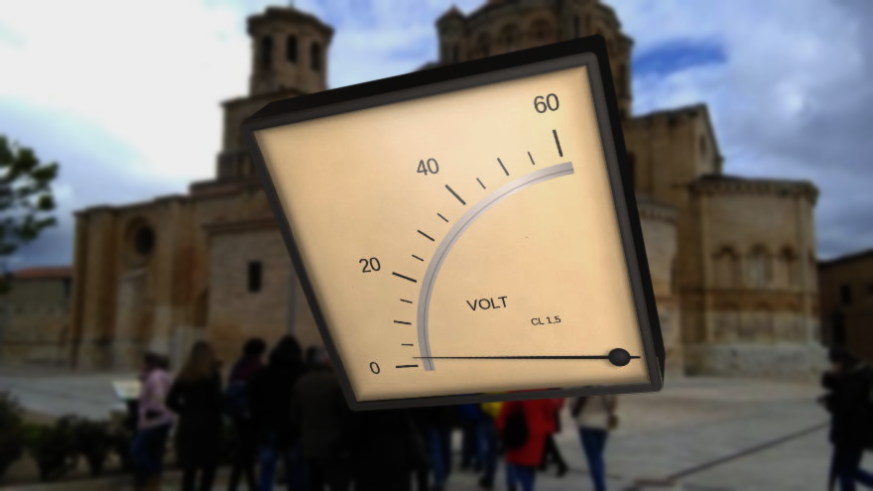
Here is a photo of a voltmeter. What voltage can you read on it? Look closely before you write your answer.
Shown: 2.5 V
